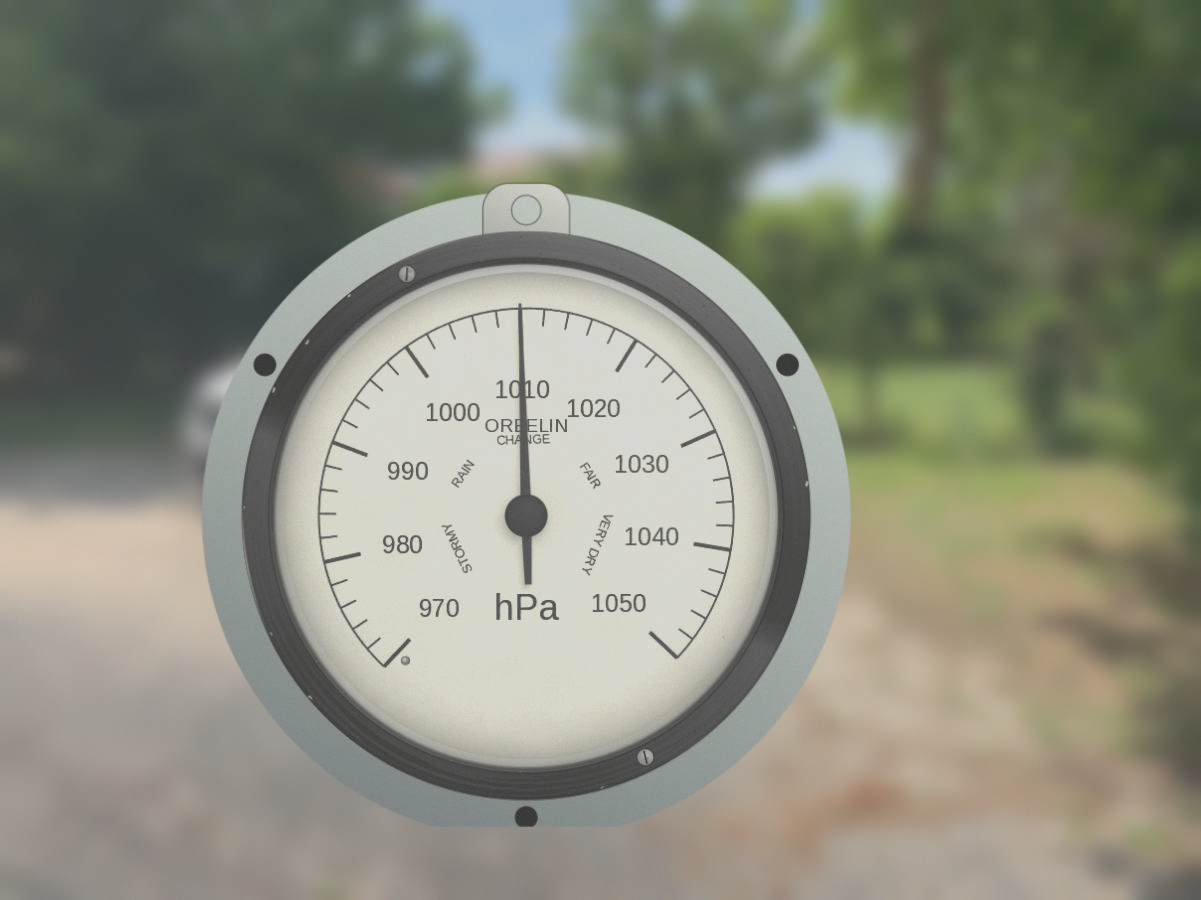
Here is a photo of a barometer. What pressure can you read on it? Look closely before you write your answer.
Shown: 1010 hPa
